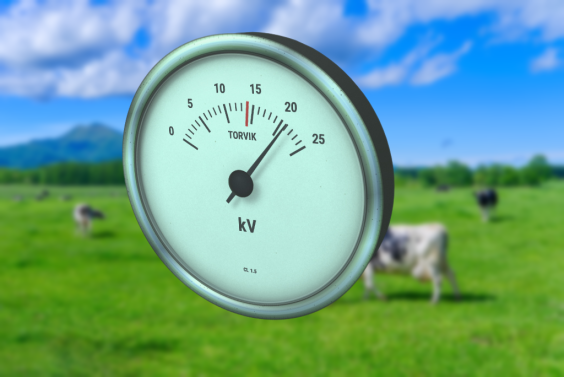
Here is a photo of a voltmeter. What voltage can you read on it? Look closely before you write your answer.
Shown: 21 kV
